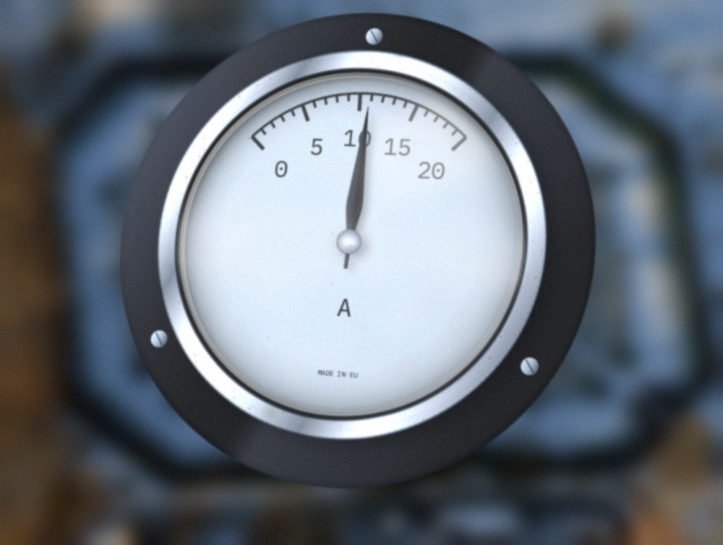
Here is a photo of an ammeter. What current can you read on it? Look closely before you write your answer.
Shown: 11 A
